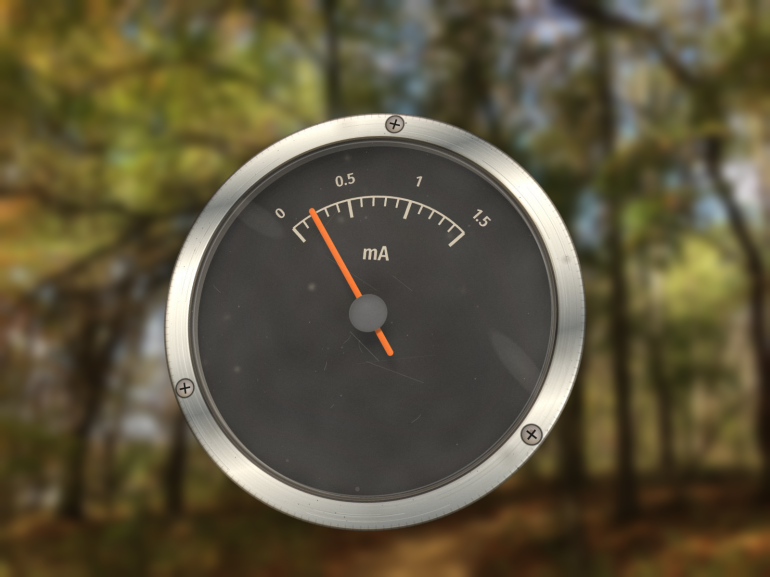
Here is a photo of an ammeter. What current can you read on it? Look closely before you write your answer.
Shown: 0.2 mA
